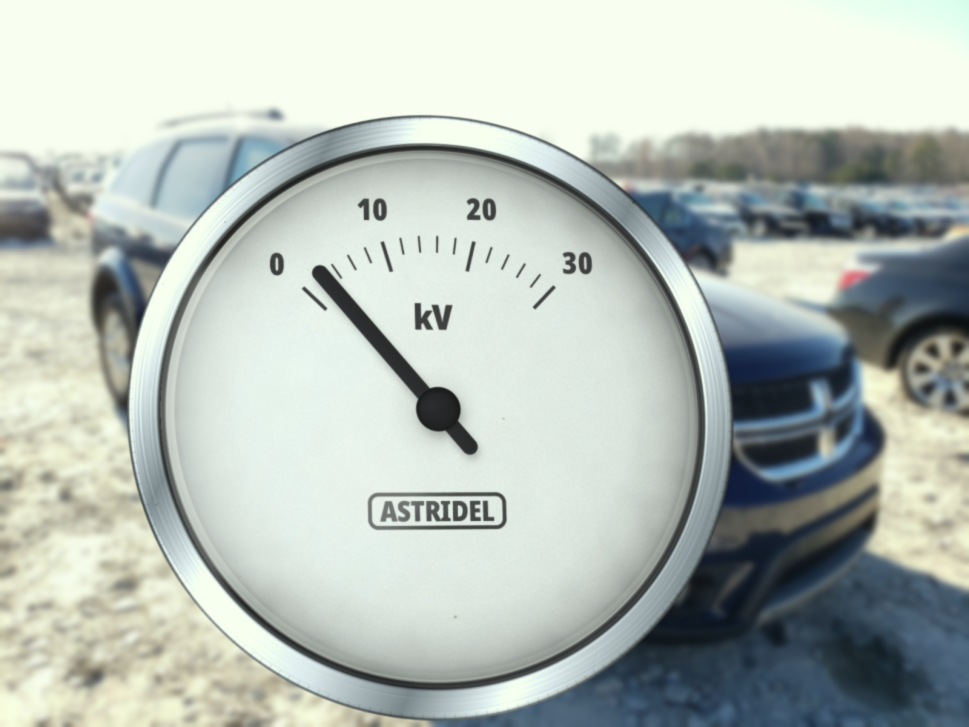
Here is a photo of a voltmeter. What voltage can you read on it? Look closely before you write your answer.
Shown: 2 kV
